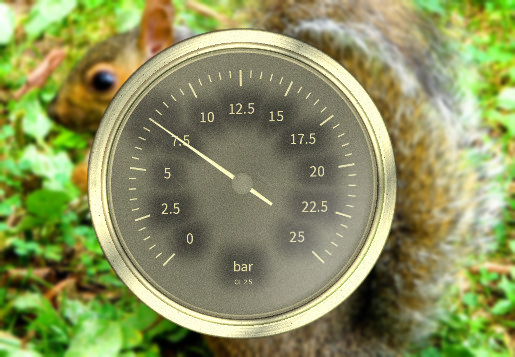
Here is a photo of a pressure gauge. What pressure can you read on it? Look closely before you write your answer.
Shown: 7.5 bar
